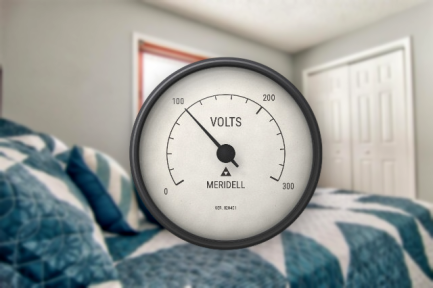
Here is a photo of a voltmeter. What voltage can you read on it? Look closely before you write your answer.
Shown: 100 V
